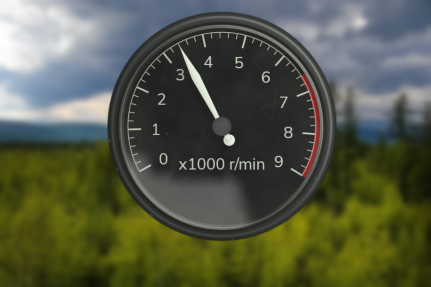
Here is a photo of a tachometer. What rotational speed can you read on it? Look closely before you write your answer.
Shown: 3400 rpm
